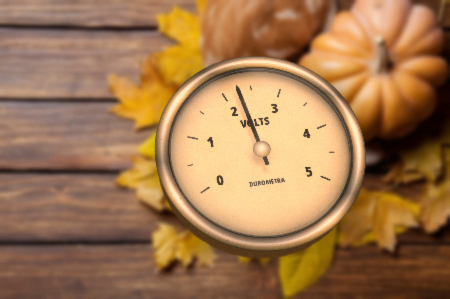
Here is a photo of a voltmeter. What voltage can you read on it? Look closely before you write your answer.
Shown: 2.25 V
